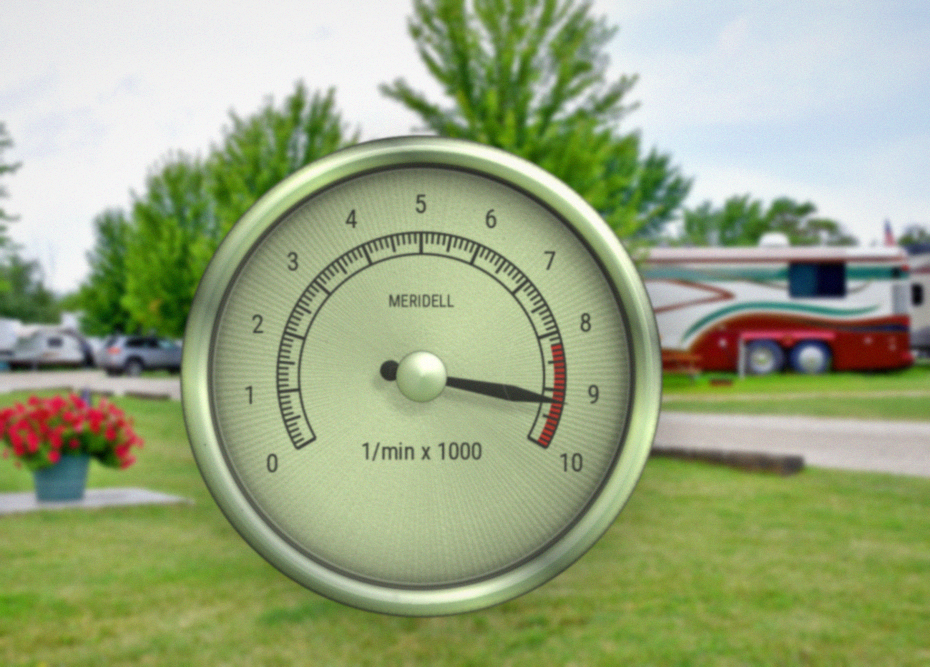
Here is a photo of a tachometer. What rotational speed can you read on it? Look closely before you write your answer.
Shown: 9200 rpm
